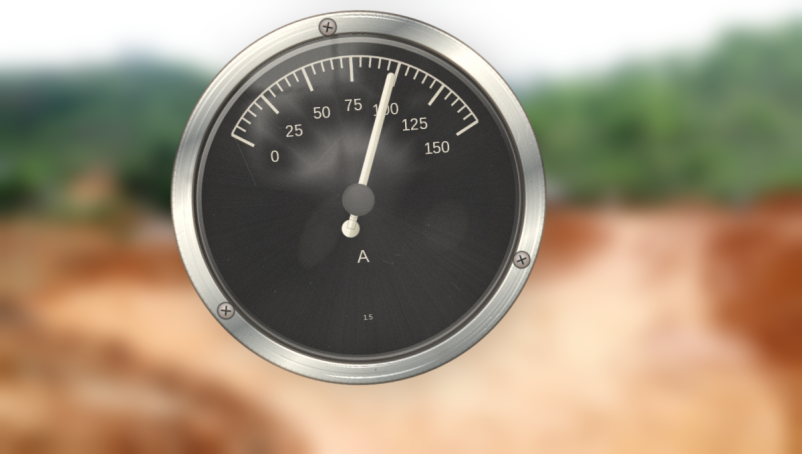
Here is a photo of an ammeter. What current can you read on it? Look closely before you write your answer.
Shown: 97.5 A
